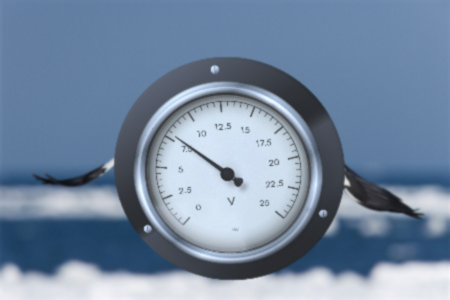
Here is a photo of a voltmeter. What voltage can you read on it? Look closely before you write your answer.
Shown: 8 V
